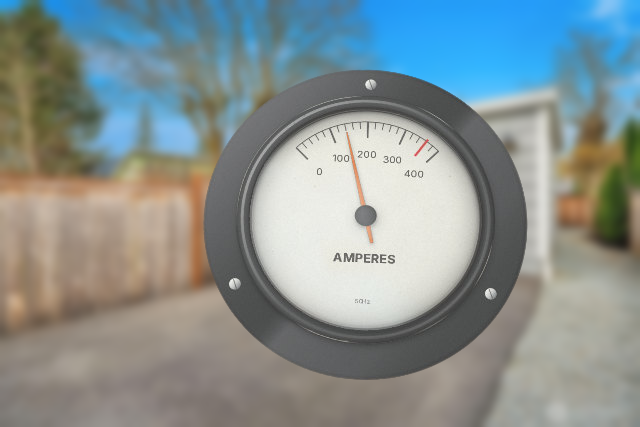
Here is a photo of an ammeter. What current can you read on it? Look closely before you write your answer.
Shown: 140 A
